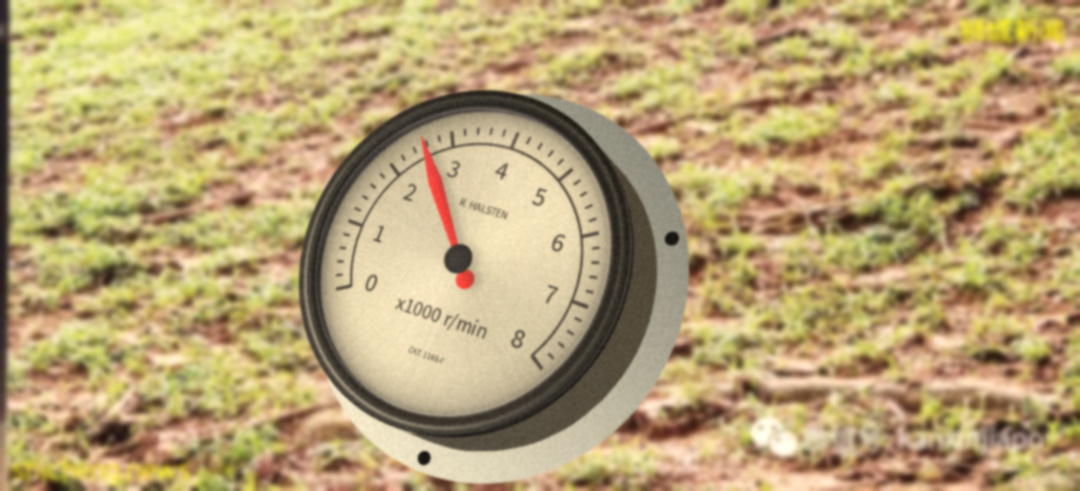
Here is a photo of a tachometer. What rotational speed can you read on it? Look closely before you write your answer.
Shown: 2600 rpm
